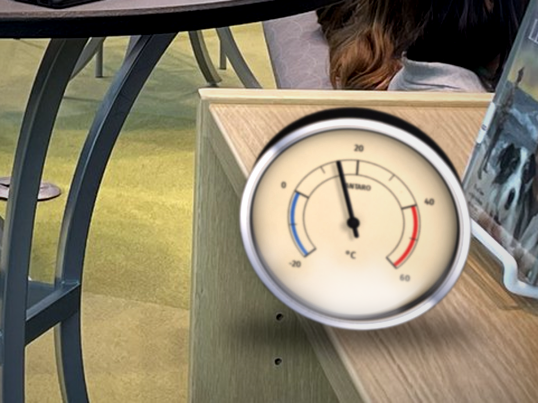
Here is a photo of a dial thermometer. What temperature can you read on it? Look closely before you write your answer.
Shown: 15 °C
